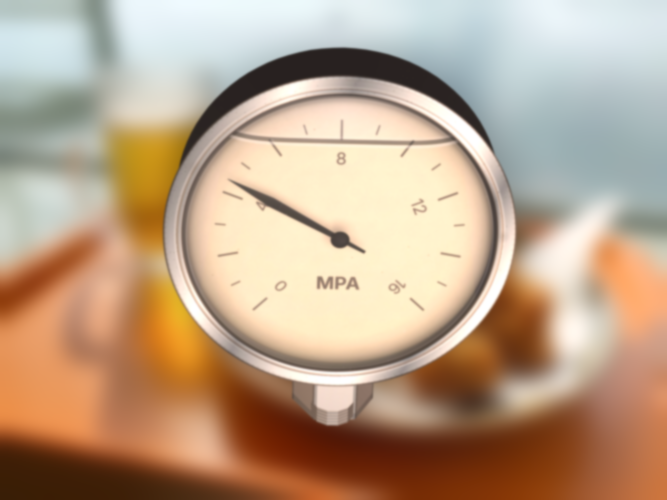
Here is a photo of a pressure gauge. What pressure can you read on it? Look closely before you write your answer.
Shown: 4.5 MPa
